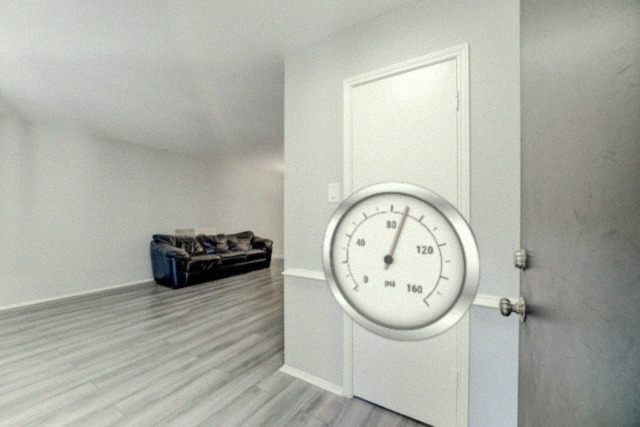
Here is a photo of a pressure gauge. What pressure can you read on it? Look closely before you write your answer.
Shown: 90 psi
